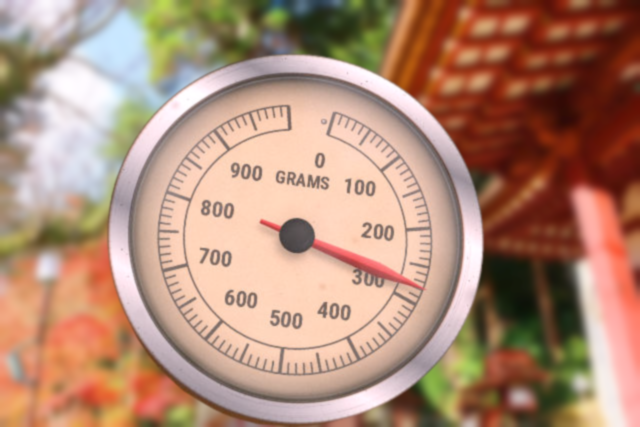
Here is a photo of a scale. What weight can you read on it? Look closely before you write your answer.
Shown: 280 g
